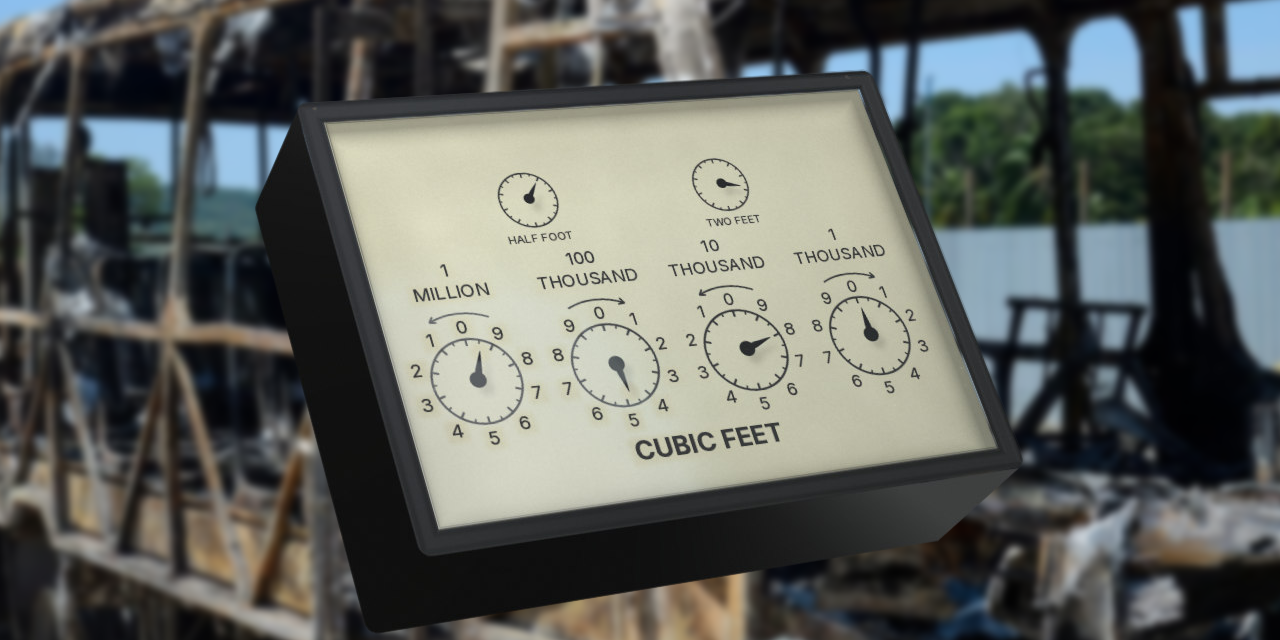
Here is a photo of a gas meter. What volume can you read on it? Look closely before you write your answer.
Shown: 948000 ft³
